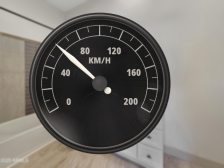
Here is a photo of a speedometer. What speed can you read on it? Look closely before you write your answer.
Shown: 60 km/h
